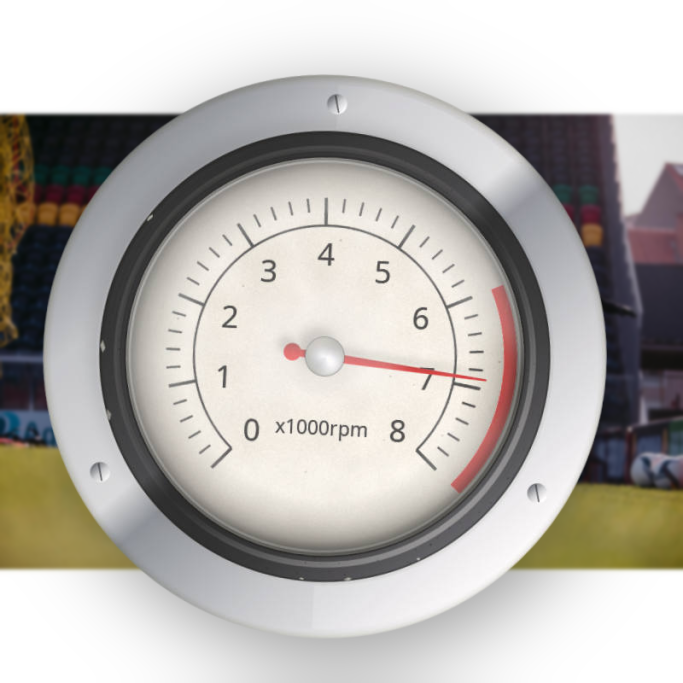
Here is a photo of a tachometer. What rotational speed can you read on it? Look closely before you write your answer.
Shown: 6900 rpm
